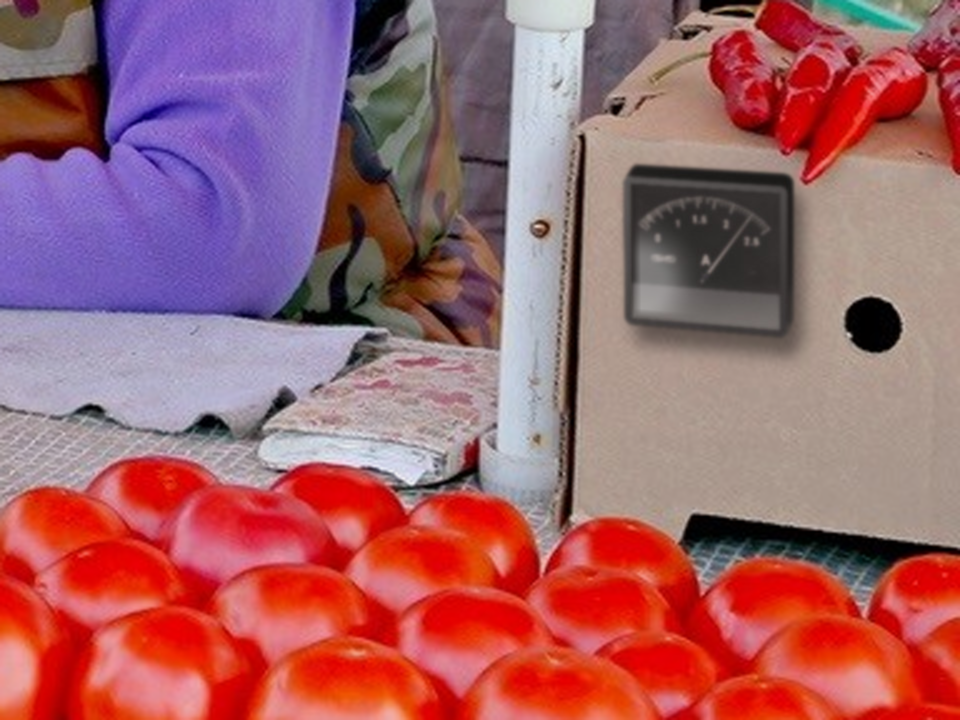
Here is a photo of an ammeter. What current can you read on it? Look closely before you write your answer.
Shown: 2.25 A
